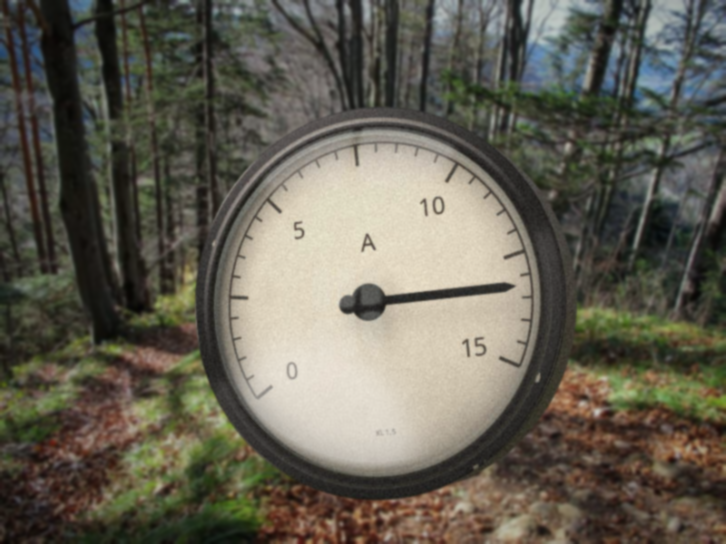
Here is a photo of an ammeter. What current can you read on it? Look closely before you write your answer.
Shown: 13.25 A
